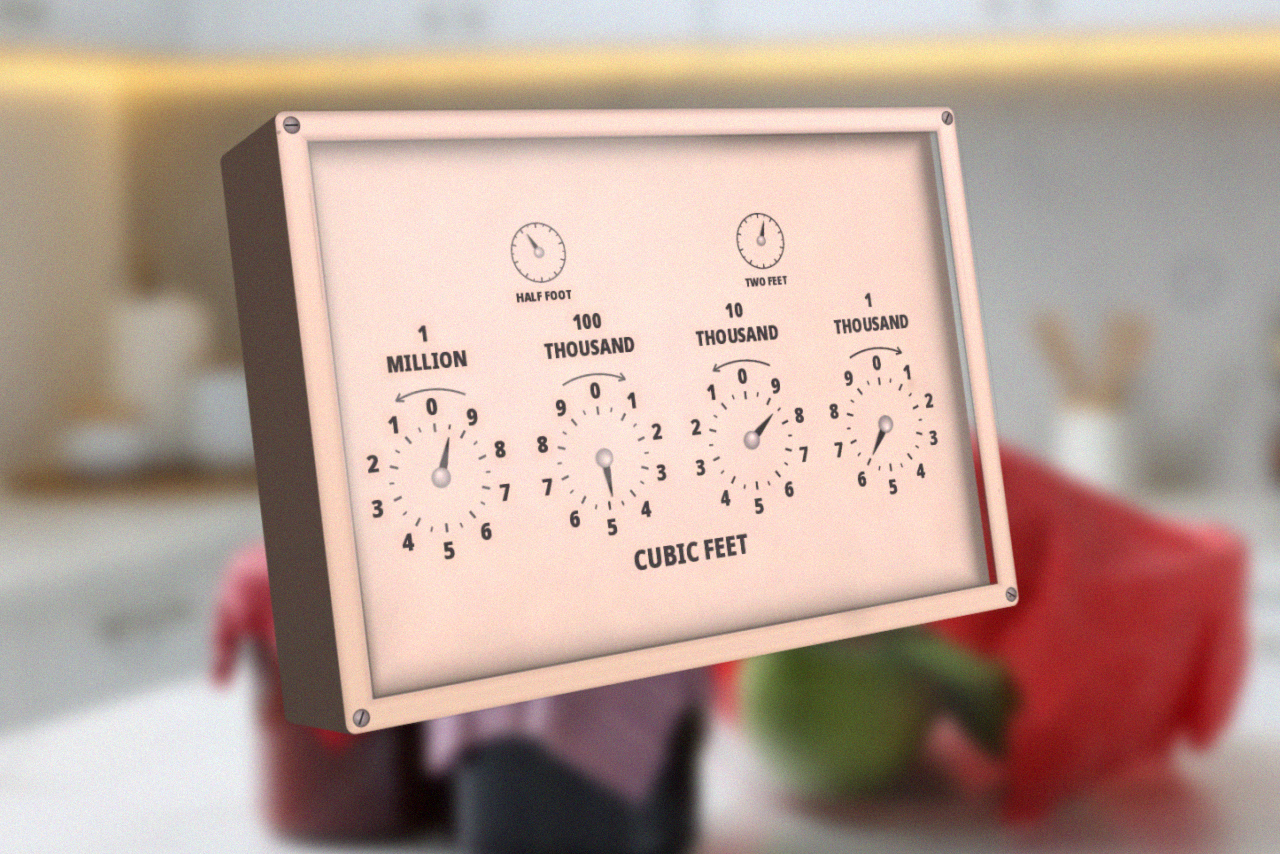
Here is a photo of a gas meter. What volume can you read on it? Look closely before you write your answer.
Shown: 948600 ft³
